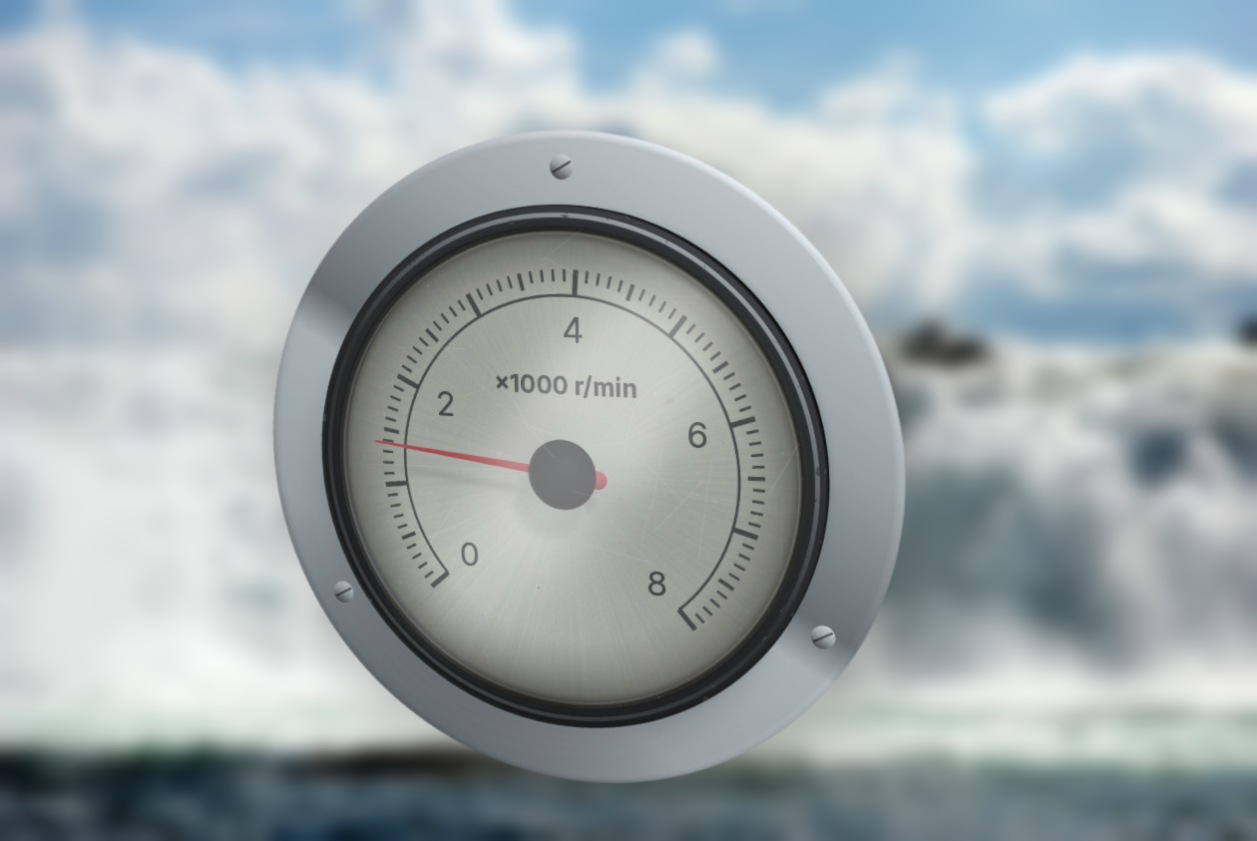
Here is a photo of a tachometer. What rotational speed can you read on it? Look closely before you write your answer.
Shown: 1400 rpm
